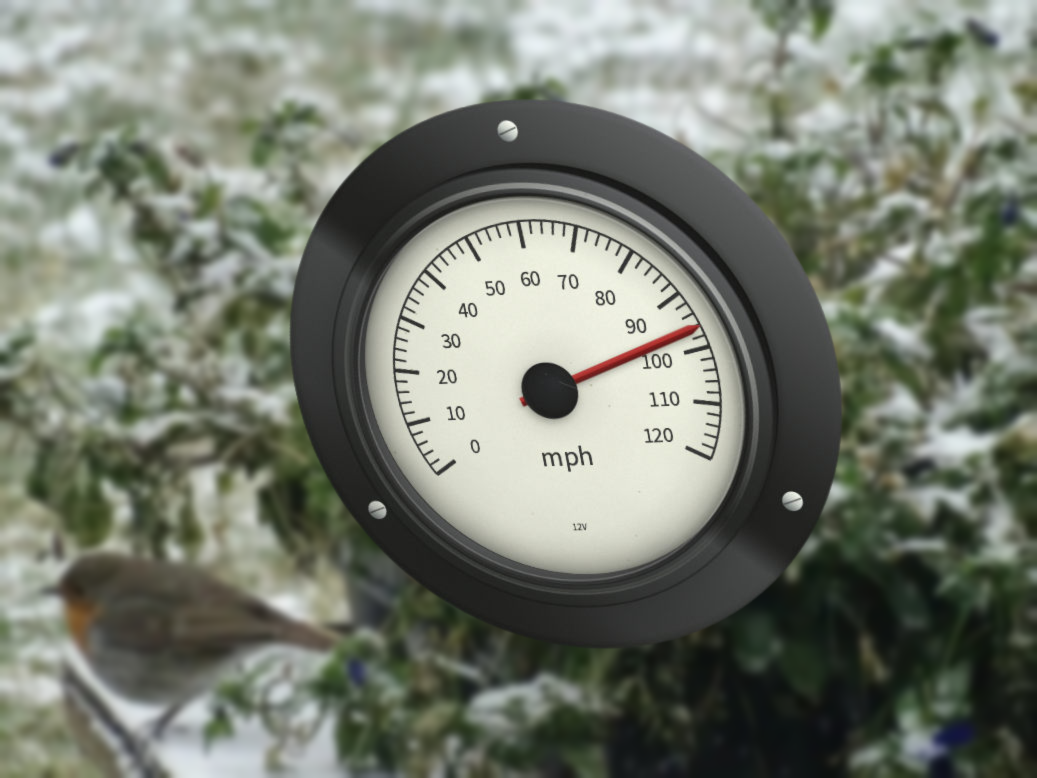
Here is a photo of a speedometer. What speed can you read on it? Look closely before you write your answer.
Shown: 96 mph
